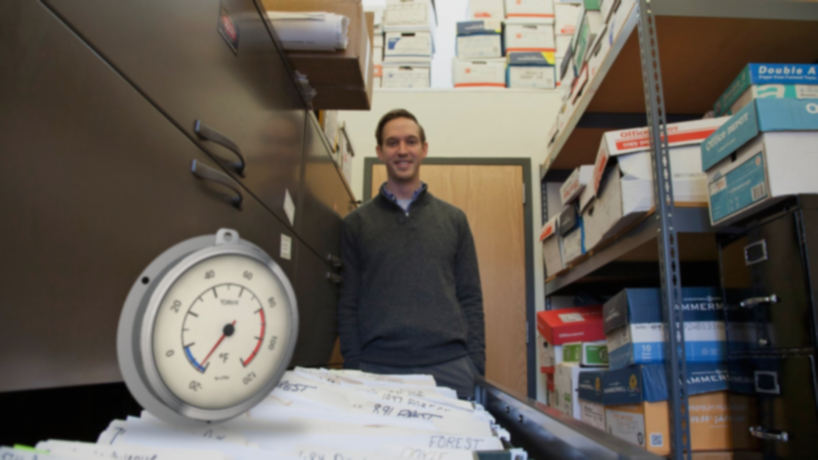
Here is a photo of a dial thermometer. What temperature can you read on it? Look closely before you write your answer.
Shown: -15 °F
